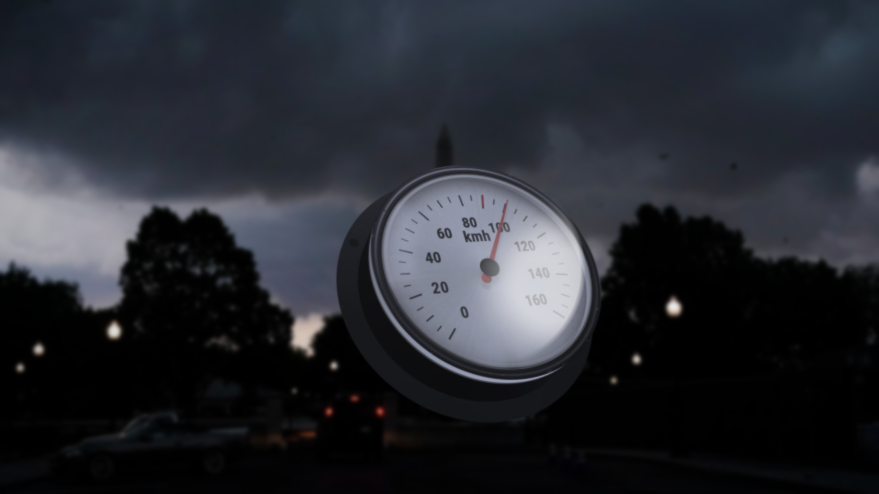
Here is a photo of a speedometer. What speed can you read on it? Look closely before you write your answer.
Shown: 100 km/h
